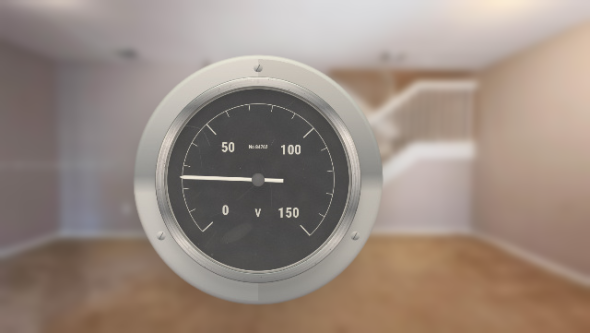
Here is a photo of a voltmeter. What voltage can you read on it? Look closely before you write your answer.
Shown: 25 V
